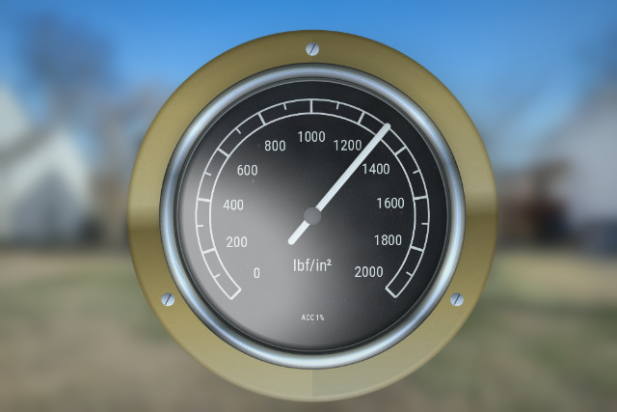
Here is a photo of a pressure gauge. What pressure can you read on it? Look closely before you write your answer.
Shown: 1300 psi
